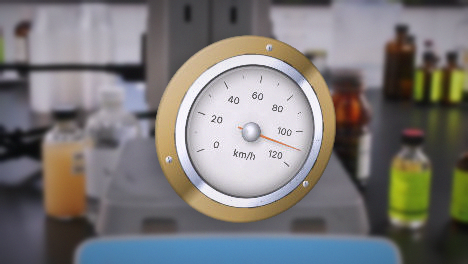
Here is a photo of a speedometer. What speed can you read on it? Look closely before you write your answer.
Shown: 110 km/h
